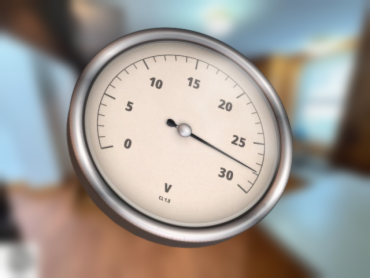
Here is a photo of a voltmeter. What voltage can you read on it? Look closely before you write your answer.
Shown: 28 V
